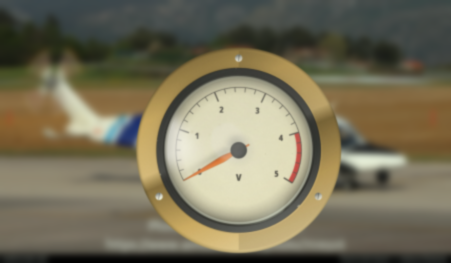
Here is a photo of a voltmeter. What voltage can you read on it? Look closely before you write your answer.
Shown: 0 V
